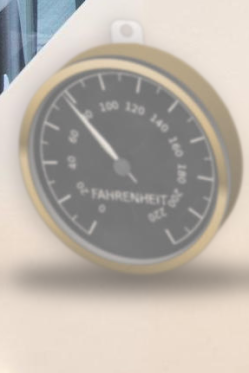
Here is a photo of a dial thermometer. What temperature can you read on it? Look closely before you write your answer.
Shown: 80 °F
